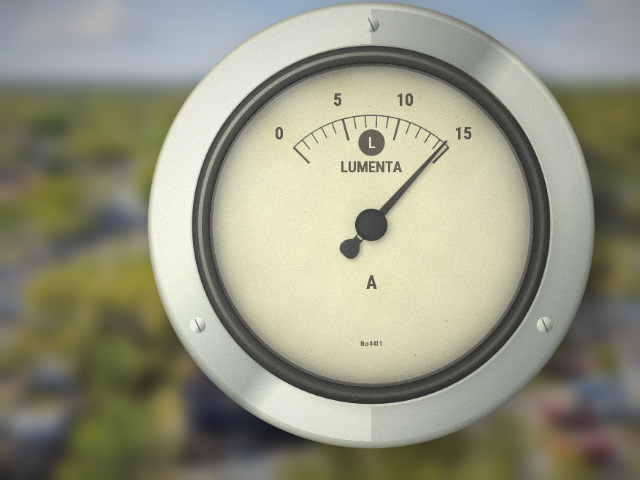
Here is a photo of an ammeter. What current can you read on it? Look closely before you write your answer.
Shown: 14.5 A
